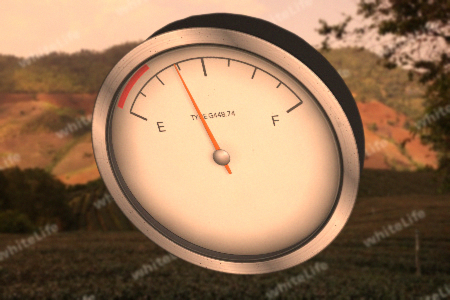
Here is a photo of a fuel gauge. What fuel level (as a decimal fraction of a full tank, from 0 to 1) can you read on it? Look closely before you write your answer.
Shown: 0.375
